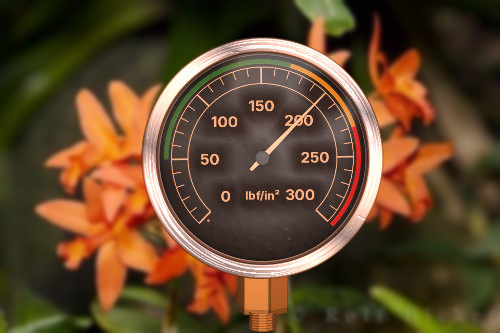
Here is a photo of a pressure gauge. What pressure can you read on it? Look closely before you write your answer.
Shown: 200 psi
